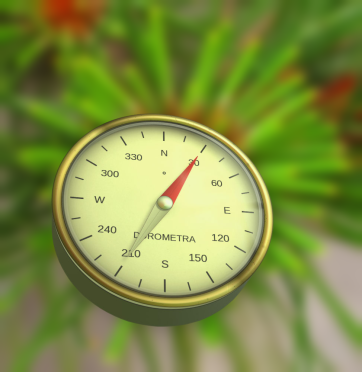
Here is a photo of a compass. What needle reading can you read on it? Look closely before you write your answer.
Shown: 30 °
